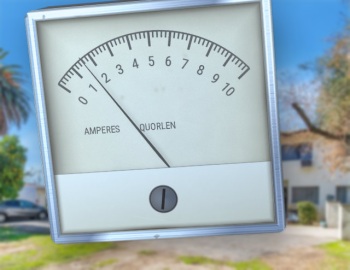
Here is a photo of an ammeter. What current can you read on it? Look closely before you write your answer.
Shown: 1.6 A
